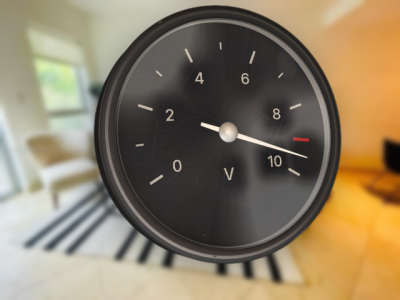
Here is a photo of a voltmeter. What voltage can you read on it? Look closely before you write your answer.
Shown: 9.5 V
